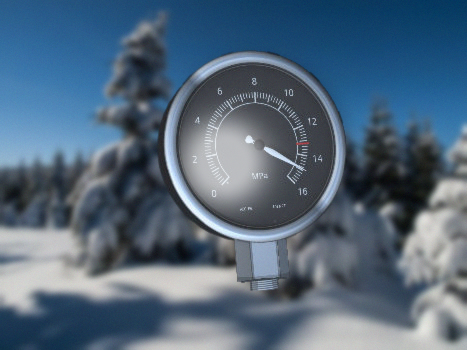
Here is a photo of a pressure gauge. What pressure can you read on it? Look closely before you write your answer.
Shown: 15 MPa
